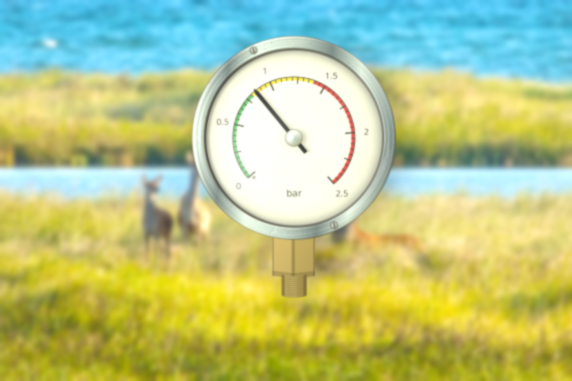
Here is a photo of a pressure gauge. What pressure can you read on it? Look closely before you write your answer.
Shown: 0.85 bar
